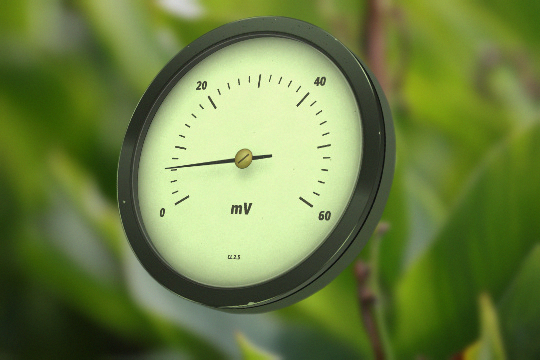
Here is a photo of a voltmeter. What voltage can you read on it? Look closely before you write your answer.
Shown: 6 mV
